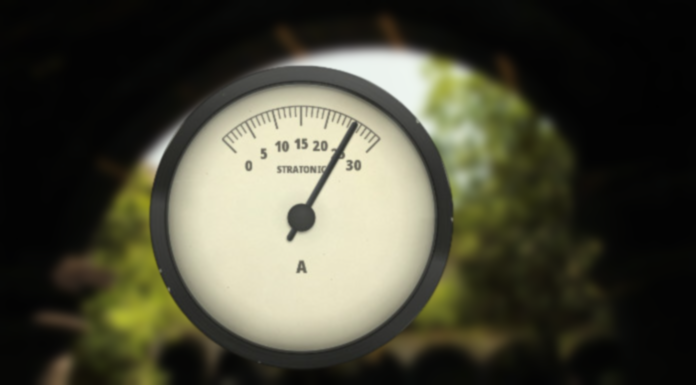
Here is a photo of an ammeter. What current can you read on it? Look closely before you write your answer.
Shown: 25 A
